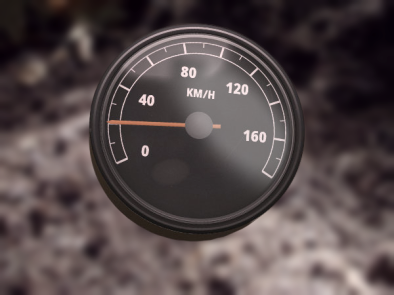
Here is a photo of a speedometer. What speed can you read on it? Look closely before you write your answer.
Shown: 20 km/h
